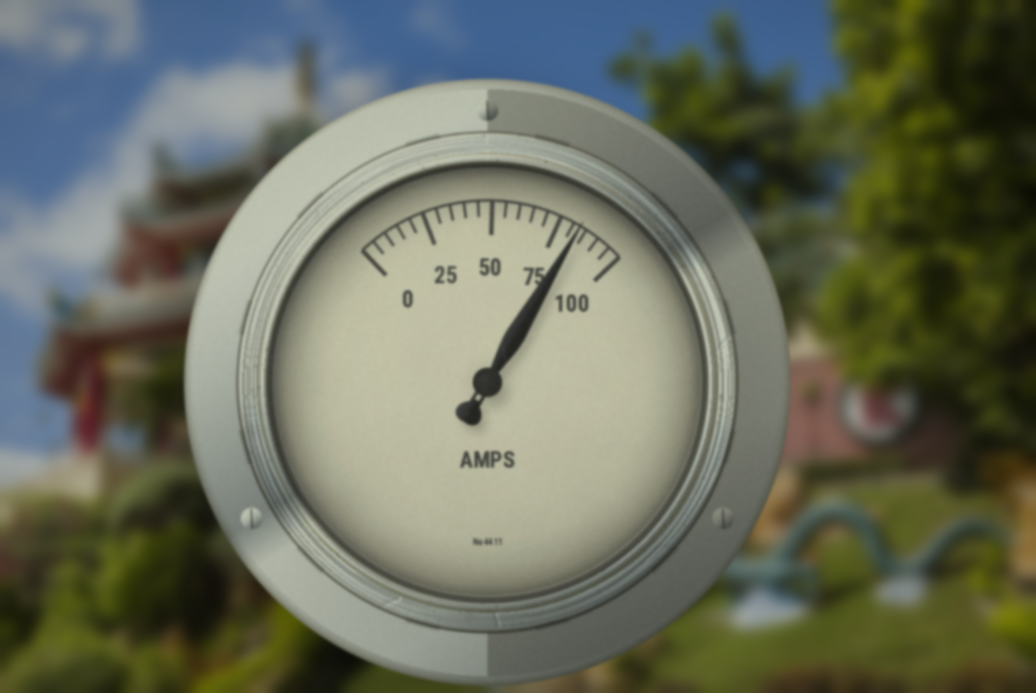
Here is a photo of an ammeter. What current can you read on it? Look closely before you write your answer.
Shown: 82.5 A
